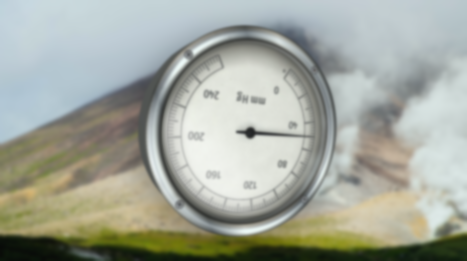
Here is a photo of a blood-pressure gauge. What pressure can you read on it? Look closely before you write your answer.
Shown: 50 mmHg
